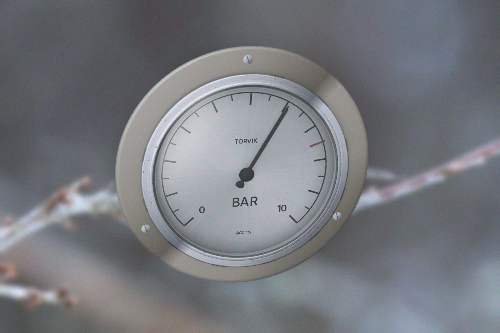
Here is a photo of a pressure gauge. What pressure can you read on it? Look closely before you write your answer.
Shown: 6 bar
